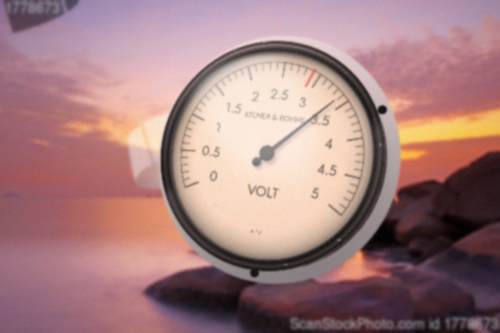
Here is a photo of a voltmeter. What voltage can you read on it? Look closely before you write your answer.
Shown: 3.4 V
